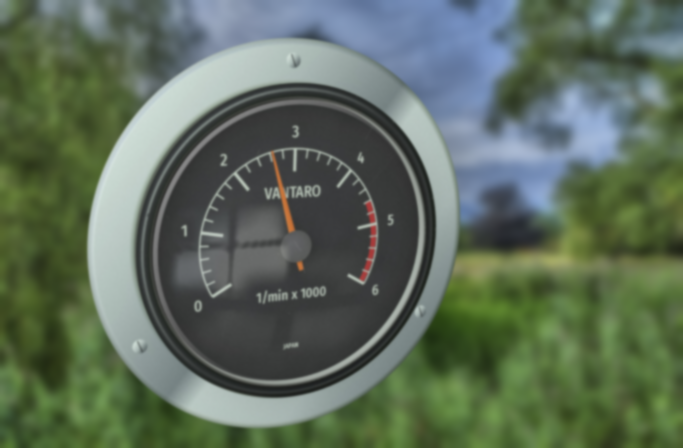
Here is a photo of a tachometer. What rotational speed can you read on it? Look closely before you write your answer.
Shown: 2600 rpm
